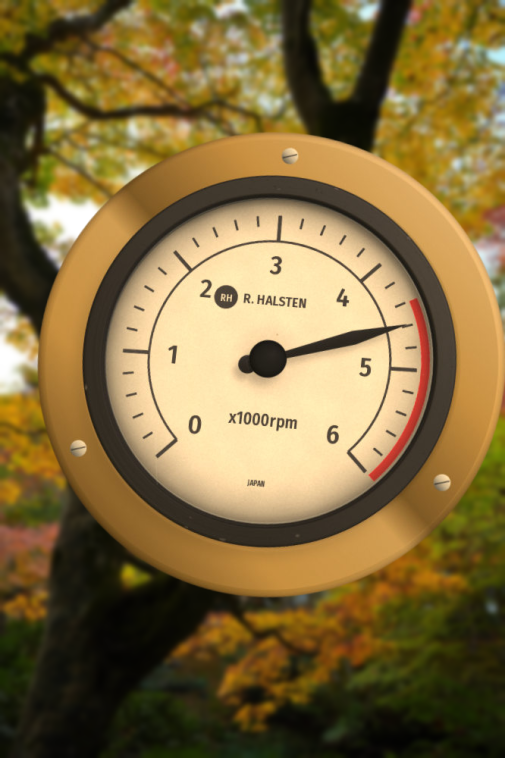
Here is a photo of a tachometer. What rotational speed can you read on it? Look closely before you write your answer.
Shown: 4600 rpm
